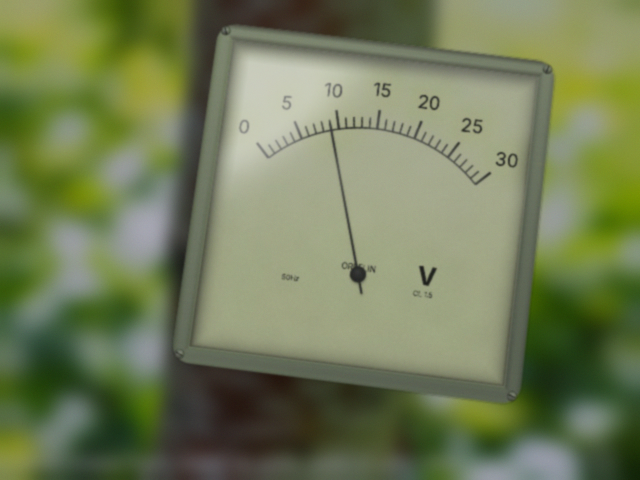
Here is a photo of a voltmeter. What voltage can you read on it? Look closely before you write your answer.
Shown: 9 V
